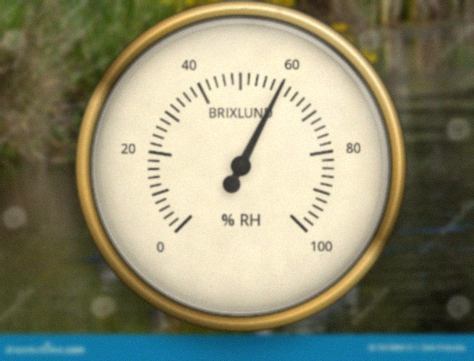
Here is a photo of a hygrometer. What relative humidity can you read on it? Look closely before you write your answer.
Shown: 60 %
